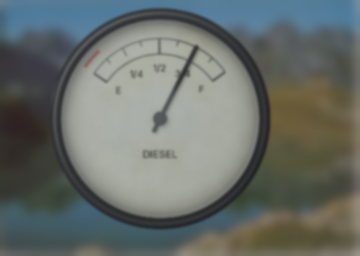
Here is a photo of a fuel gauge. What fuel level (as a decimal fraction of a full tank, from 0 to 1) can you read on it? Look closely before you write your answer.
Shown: 0.75
